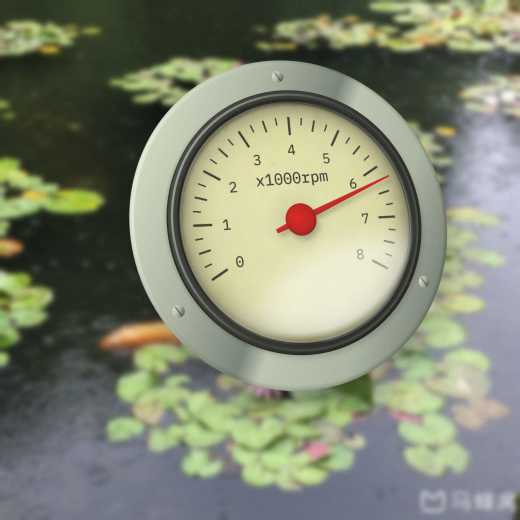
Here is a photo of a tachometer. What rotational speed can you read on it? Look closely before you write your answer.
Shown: 6250 rpm
